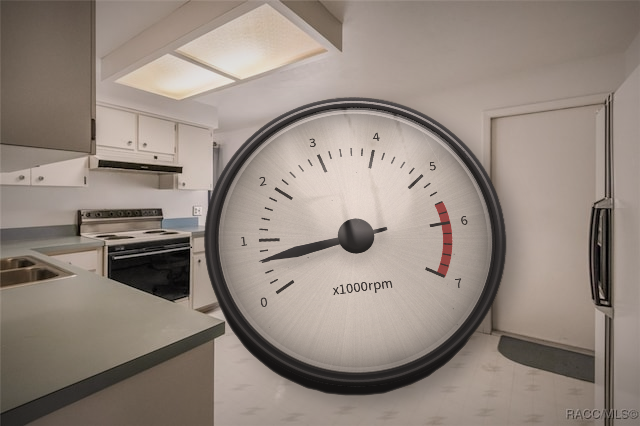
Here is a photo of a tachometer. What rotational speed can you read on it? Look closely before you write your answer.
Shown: 600 rpm
